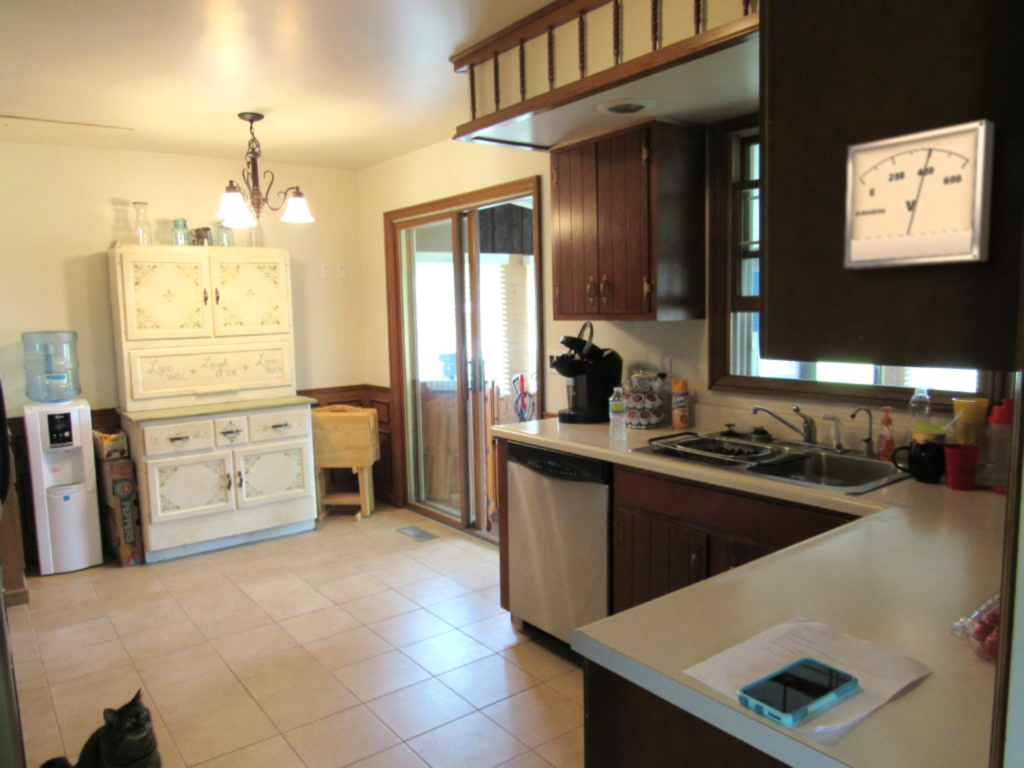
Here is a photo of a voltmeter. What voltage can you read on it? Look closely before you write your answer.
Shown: 400 V
